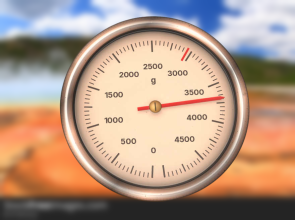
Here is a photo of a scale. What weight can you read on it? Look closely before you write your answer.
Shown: 3700 g
